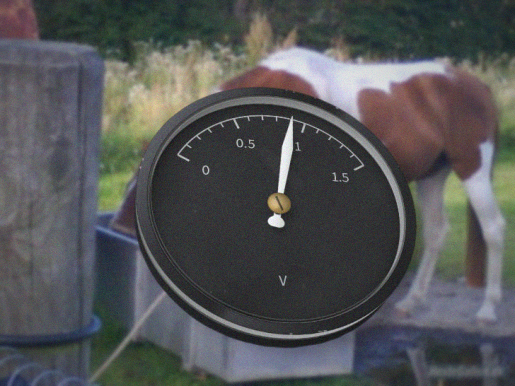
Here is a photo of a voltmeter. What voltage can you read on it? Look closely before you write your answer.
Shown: 0.9 V
